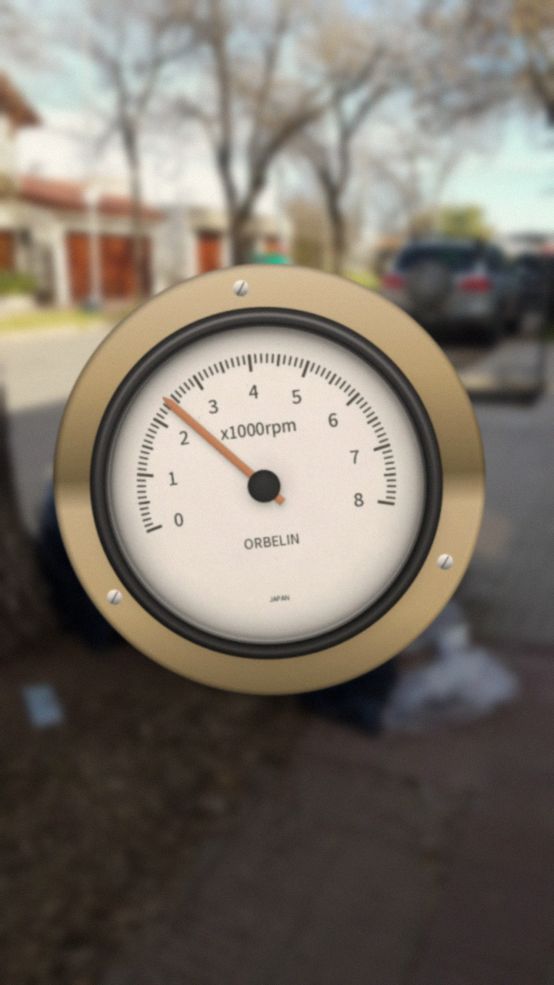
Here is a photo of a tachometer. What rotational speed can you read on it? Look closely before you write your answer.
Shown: 2400 rpm
